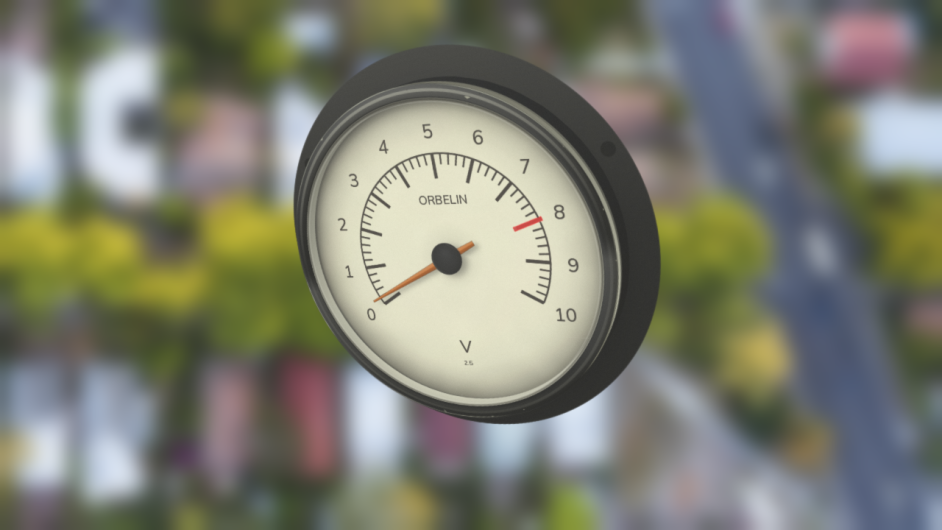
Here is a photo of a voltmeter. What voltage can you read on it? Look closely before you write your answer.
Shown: 0.2 V
